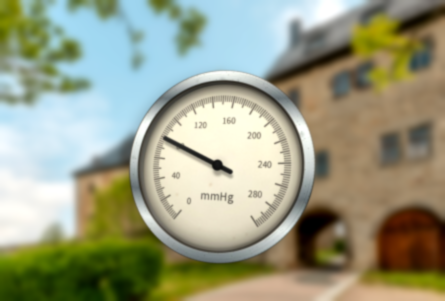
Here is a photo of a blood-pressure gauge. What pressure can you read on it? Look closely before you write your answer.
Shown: 80 mmHg
